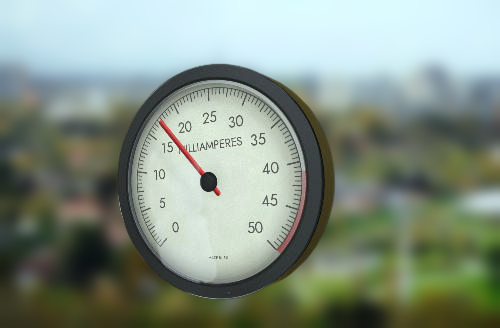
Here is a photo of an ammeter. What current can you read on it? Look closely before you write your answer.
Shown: 17.5 mA
